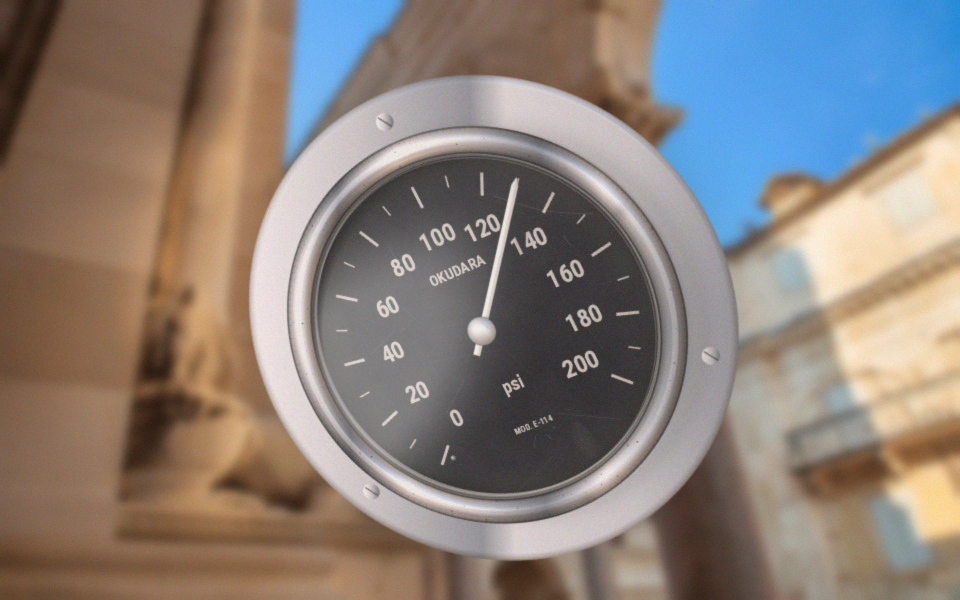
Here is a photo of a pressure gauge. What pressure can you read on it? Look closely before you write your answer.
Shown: 130 psi
